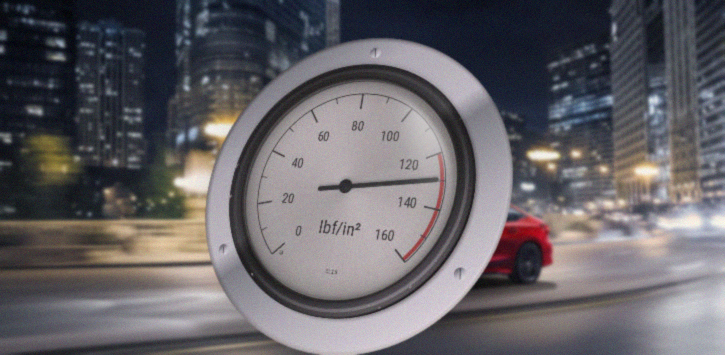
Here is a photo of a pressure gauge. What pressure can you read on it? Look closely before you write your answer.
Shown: 130 psi
